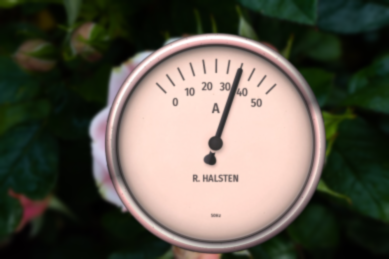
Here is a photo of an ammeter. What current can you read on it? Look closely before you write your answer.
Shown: 35 A
